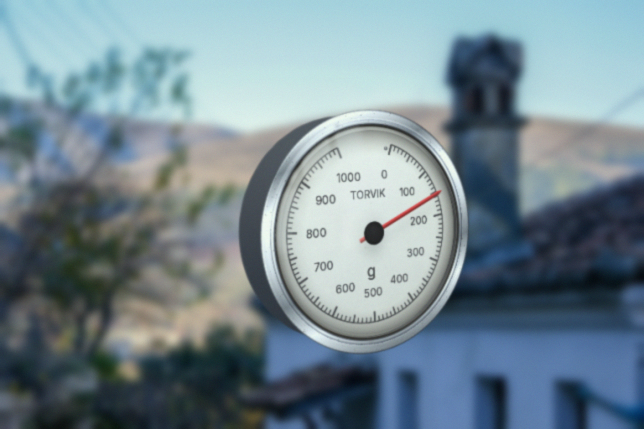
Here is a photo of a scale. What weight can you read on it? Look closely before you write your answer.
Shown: 150 g
